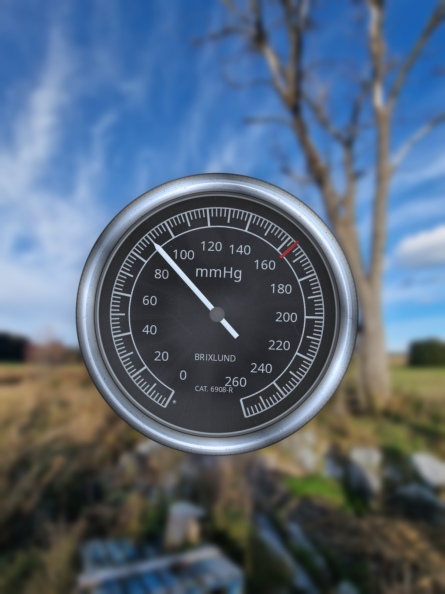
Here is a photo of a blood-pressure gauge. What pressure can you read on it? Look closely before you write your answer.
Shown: 90 mmHg
